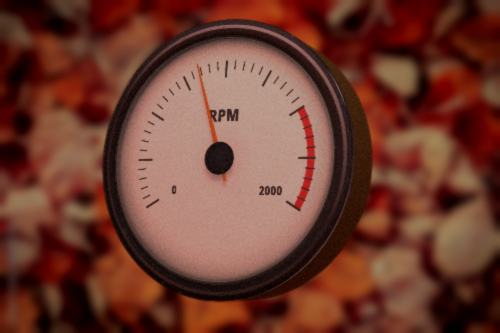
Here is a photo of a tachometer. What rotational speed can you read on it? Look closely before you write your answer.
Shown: 850 rpm
